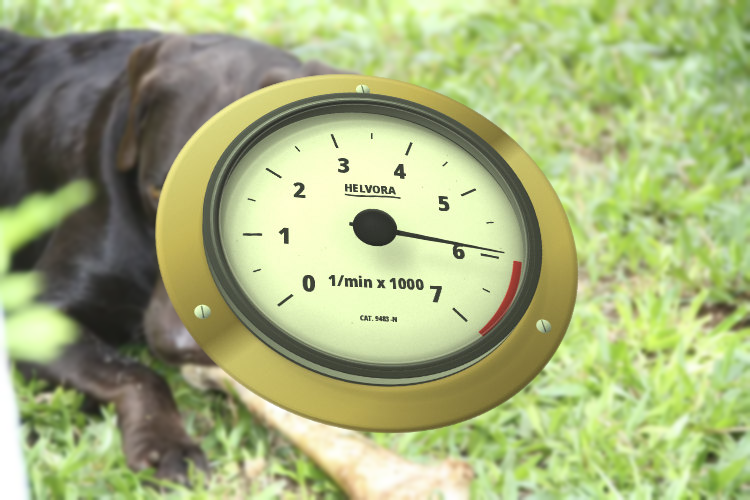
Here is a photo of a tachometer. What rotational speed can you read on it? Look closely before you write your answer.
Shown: 6000 rpm
